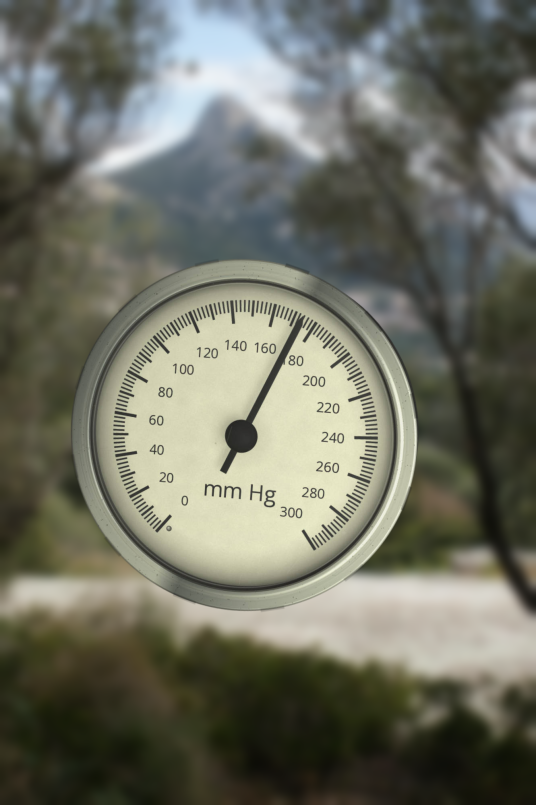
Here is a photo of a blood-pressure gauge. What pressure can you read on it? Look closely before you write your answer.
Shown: 174 mmHg
